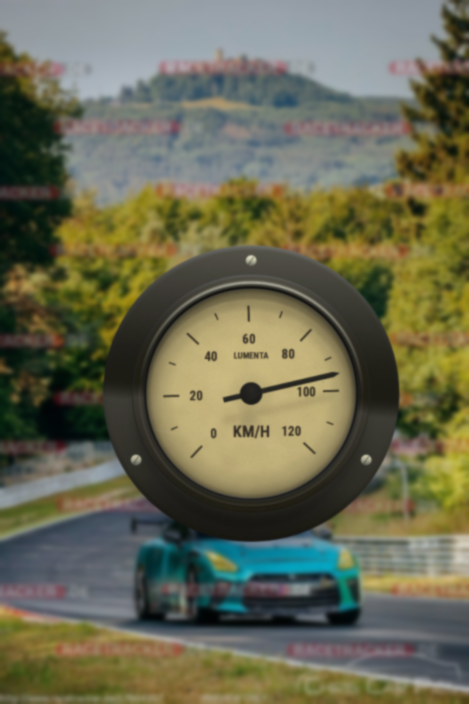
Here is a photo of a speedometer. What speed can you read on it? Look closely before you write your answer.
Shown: 95 km/h
